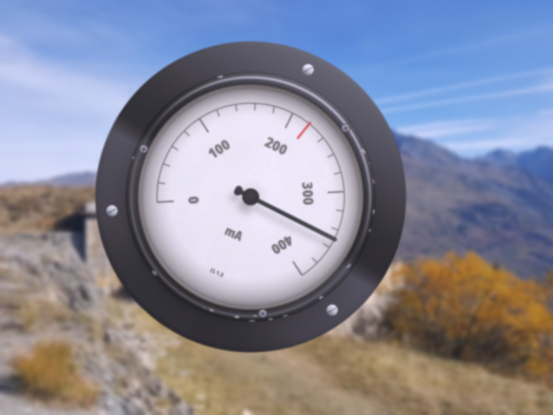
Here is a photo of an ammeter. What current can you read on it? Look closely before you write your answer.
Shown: 350 mA
